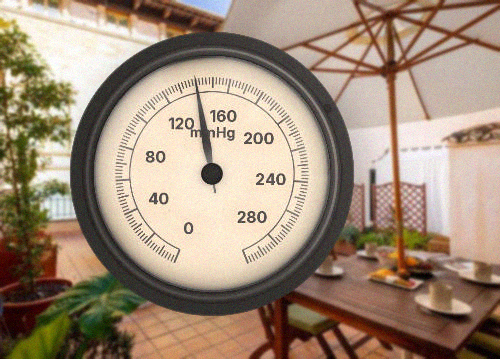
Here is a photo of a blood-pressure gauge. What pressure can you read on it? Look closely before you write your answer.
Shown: 140 mmHg
